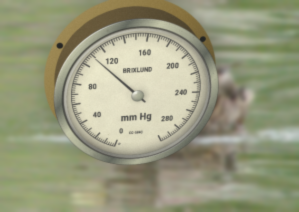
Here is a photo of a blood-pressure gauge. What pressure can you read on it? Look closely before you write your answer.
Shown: 110 mmHg
